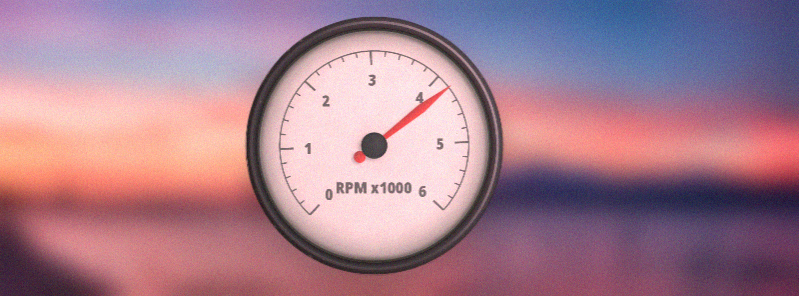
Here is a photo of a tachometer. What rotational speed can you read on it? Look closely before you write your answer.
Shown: 4200 rpm
